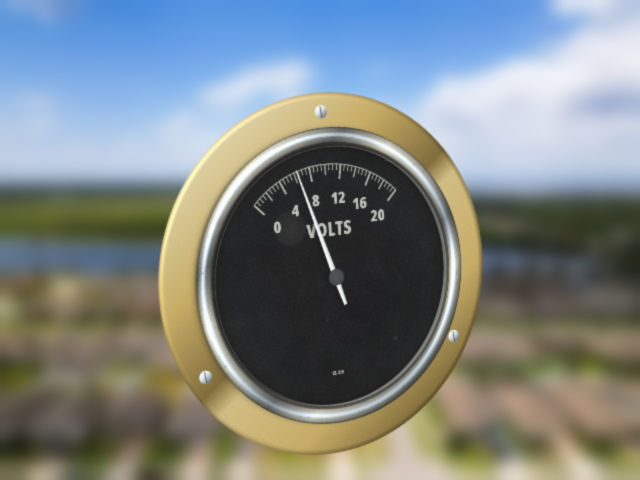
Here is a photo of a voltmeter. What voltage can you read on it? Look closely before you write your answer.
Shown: 6 V
